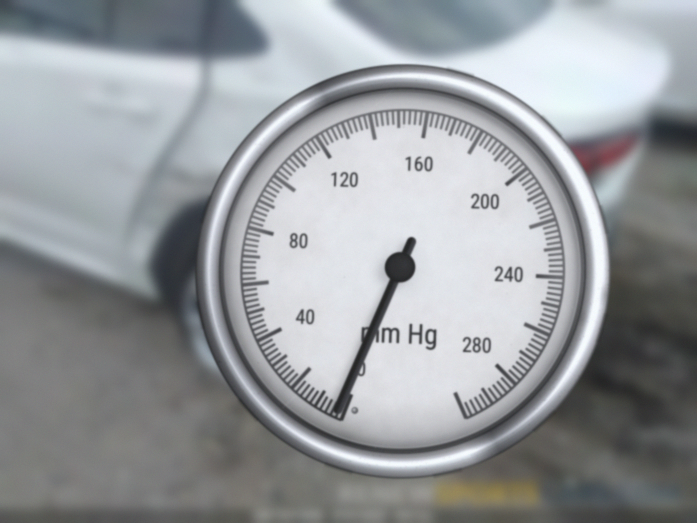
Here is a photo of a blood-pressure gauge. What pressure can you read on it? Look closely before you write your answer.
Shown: 2 mmHg
